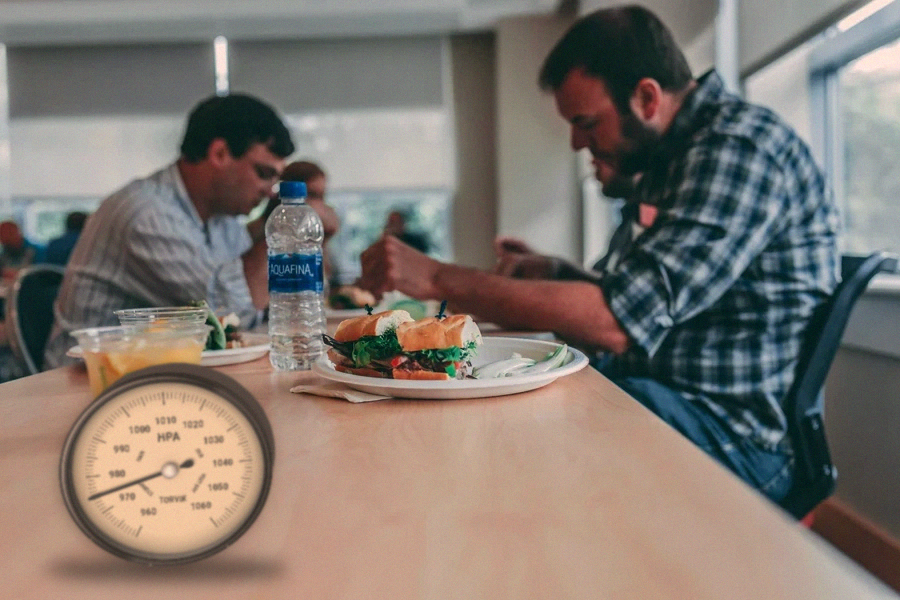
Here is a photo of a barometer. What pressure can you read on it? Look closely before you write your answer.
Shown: 975 hPa
